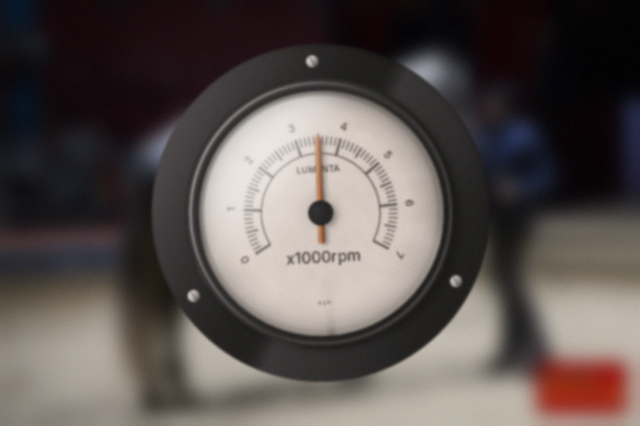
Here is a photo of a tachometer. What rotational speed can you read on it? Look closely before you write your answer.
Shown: 3500 rpm
